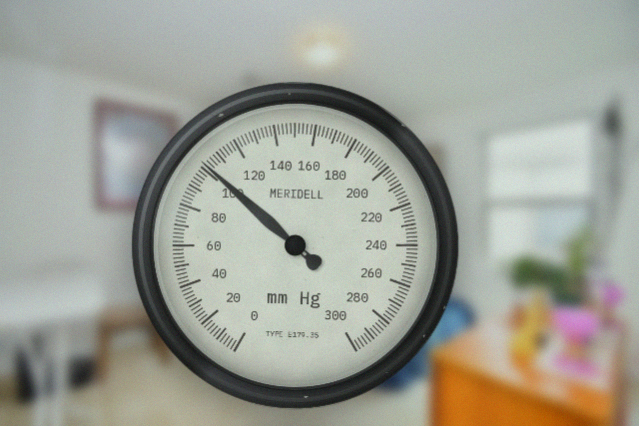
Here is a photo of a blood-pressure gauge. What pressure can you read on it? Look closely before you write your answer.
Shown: 102 mmHg
